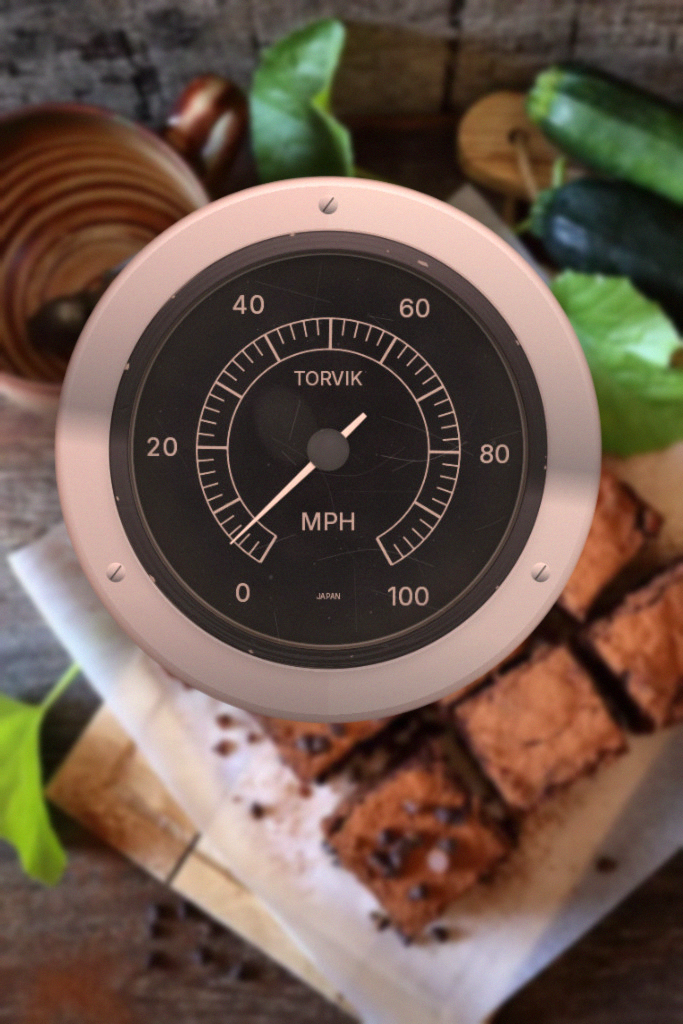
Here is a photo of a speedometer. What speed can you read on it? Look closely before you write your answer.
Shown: 5 mph
